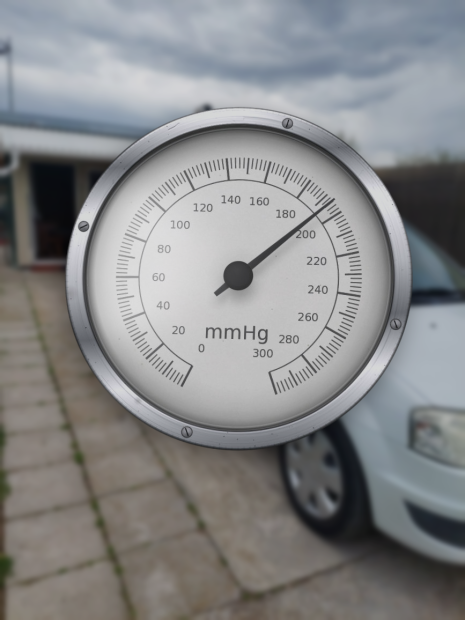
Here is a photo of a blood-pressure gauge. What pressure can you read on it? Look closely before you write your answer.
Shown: 194 mmHg
